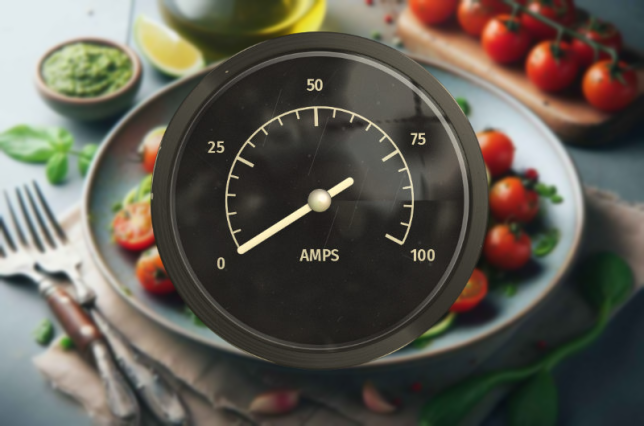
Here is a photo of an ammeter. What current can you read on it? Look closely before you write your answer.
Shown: 0 A
